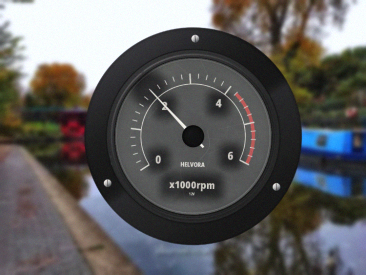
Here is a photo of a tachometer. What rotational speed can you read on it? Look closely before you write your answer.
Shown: 2000 rpm
